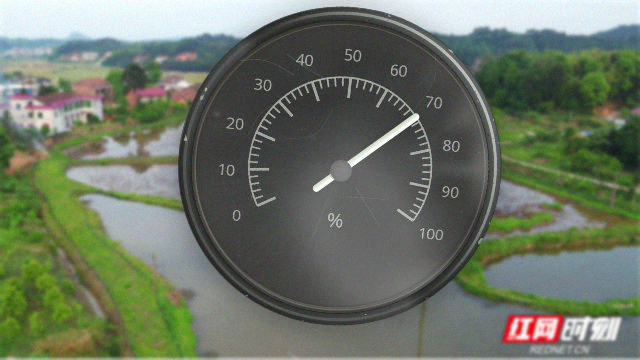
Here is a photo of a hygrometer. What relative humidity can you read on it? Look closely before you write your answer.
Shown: 70 %
